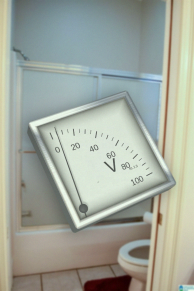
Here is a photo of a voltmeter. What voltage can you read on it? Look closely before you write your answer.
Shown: 5 V
